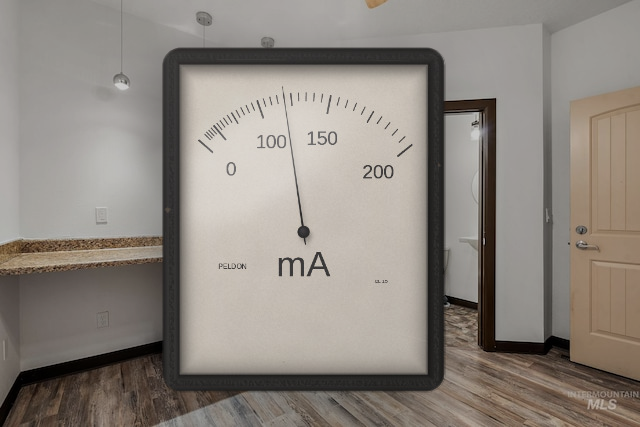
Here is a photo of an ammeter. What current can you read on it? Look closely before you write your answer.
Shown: 120 mA
